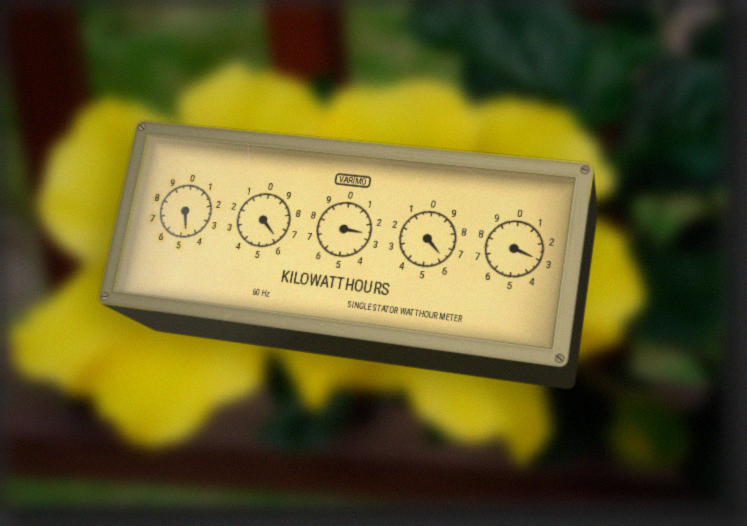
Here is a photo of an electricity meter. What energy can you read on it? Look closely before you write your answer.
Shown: 46263 kWh
